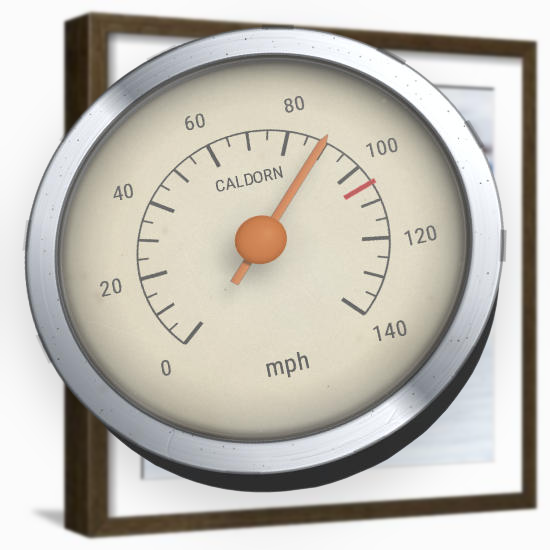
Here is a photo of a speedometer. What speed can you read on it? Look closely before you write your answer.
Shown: 90 mph
